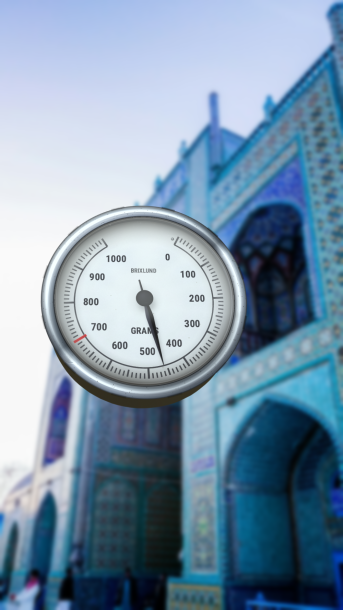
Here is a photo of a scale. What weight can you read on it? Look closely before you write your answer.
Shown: 460 g
